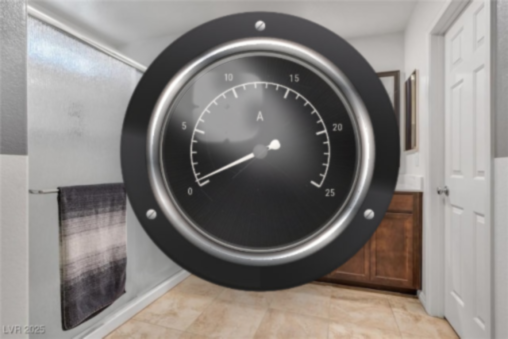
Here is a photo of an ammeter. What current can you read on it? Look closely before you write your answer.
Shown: 0.5 A
